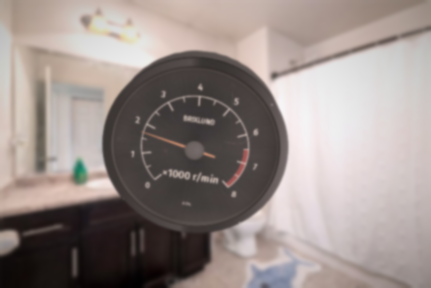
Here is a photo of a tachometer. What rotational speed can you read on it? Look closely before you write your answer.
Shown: 1750 rpm
